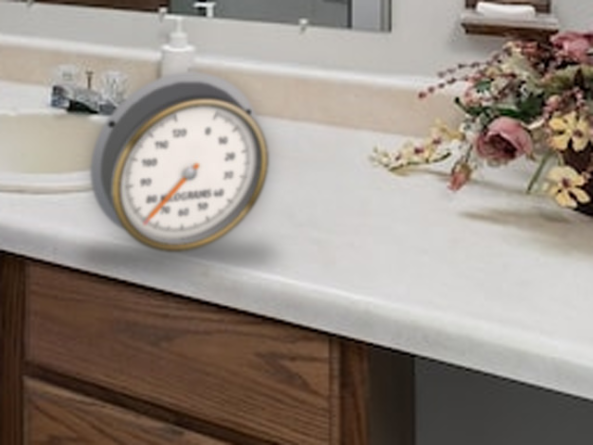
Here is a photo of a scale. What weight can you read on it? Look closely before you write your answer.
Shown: 75 kg
